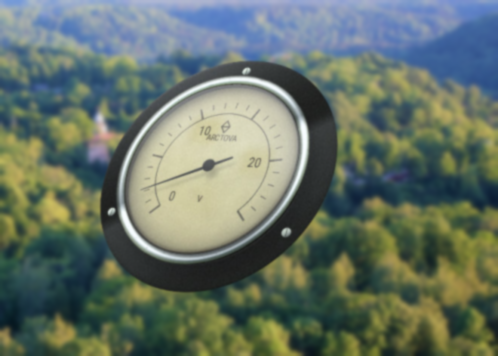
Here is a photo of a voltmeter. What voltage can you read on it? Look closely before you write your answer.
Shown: 2 V
